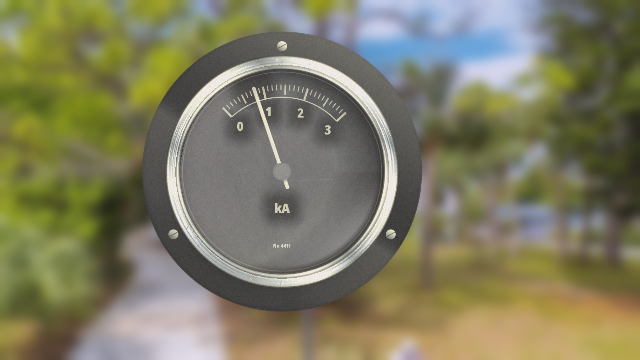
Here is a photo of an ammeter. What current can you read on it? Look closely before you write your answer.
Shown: 0.8 kA
